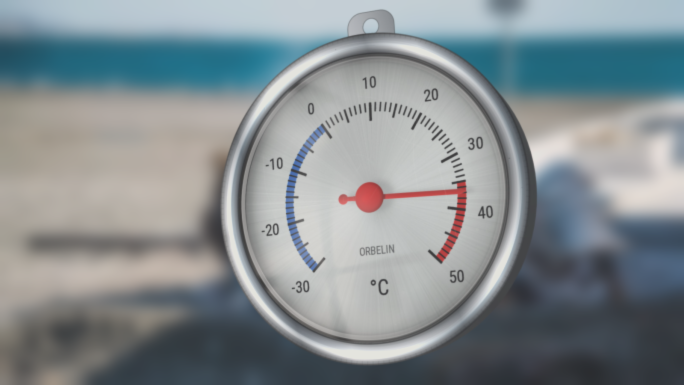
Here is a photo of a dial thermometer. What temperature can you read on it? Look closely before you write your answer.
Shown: 37 °C
